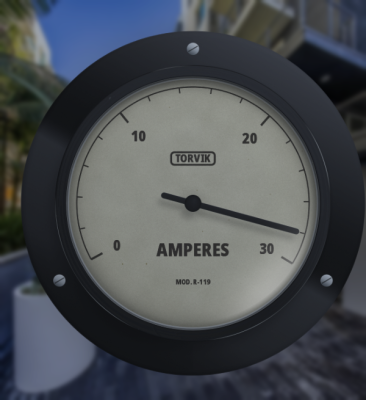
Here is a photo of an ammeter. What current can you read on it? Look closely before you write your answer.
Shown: 28 A
